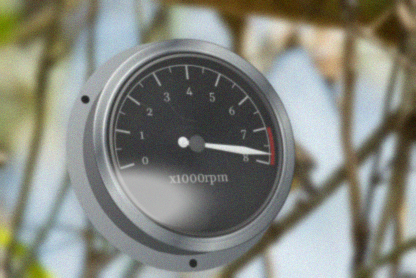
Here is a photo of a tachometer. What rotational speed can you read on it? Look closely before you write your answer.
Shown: 7750 rpm
